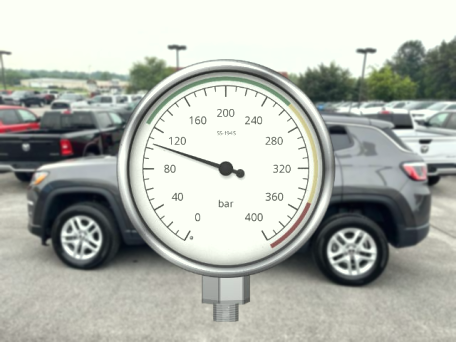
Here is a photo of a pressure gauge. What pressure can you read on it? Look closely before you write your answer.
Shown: 105 bar
